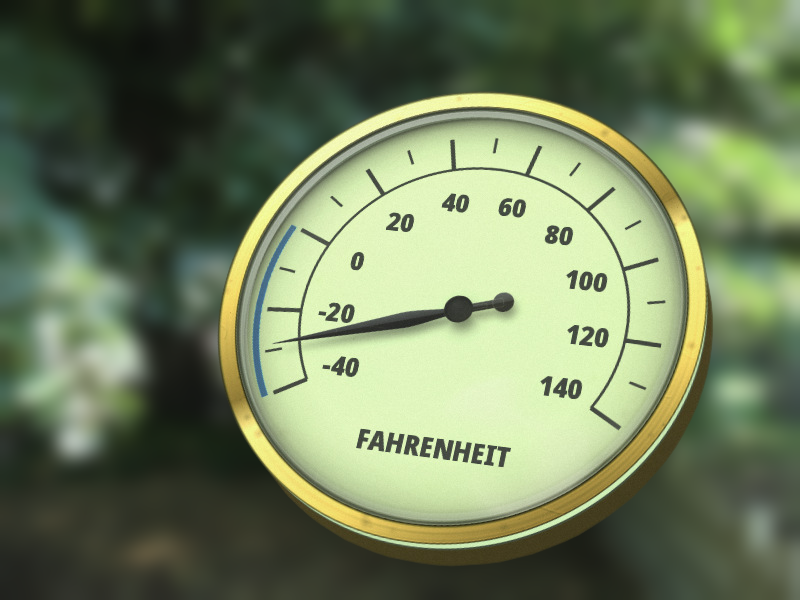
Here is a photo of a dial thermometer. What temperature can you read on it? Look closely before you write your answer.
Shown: -30 °F
